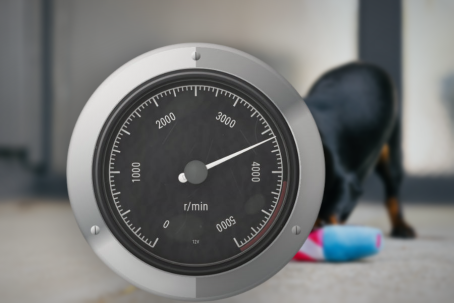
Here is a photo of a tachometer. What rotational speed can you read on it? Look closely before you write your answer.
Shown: 3600 rpm
